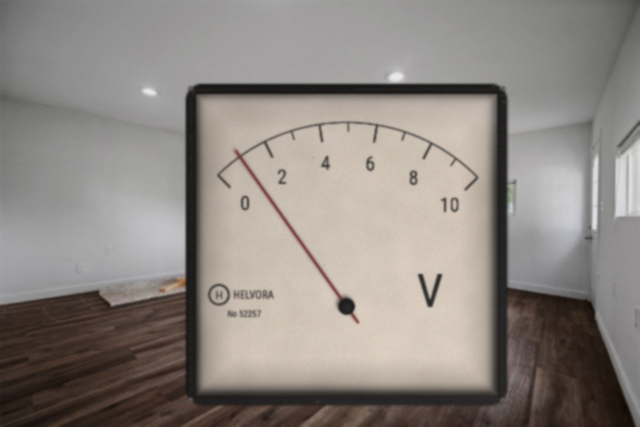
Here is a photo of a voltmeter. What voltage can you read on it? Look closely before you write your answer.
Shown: 1 V
